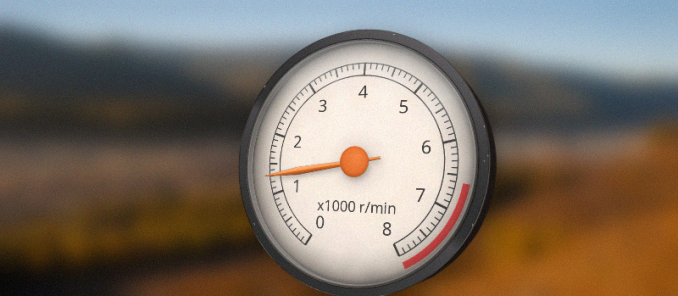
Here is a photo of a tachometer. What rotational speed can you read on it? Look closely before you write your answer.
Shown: 1300 rpm
